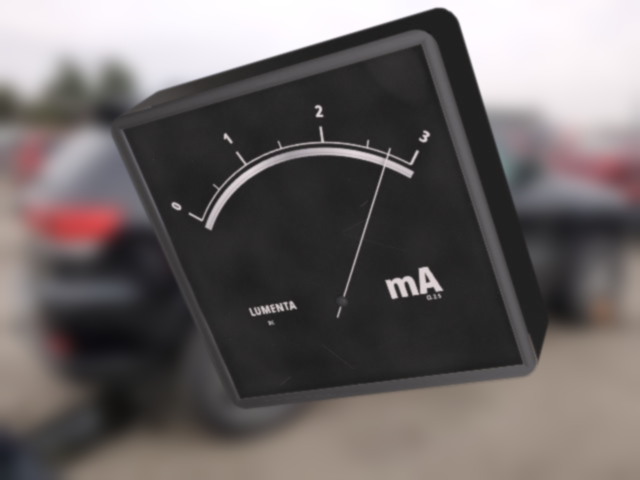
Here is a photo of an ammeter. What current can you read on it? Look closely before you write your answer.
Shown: 2.75 mA
